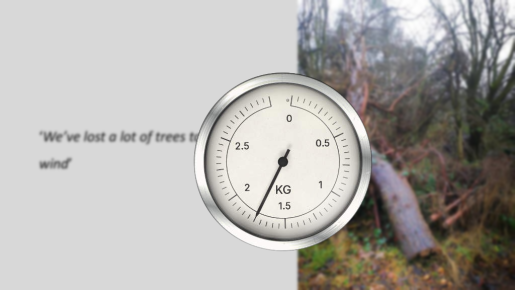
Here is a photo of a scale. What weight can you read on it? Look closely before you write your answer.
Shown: 1.75 kg
